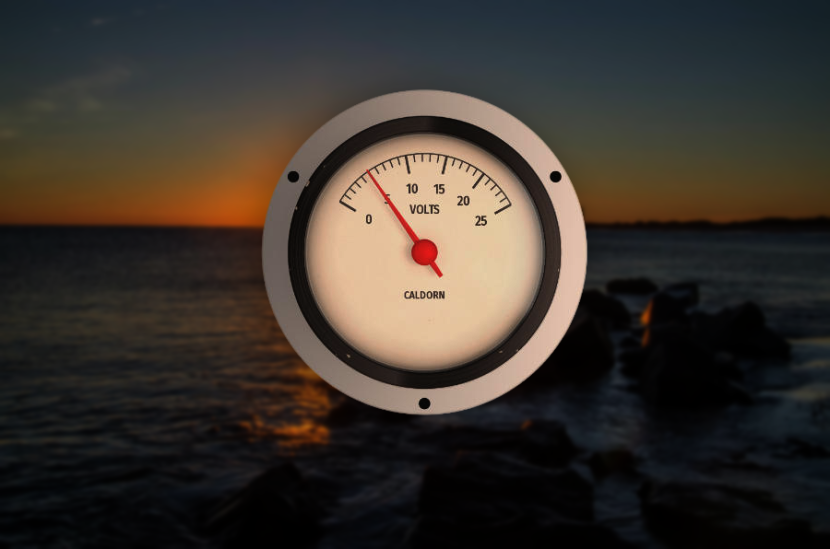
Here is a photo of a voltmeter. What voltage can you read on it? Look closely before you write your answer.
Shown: 5 V
